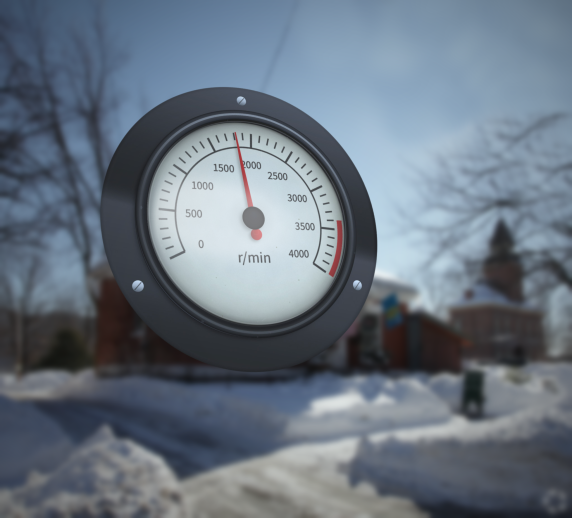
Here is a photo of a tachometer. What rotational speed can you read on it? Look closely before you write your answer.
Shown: 1800 rpm
